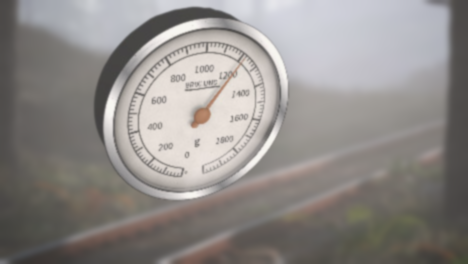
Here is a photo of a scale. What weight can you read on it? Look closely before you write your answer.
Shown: 1200 g
